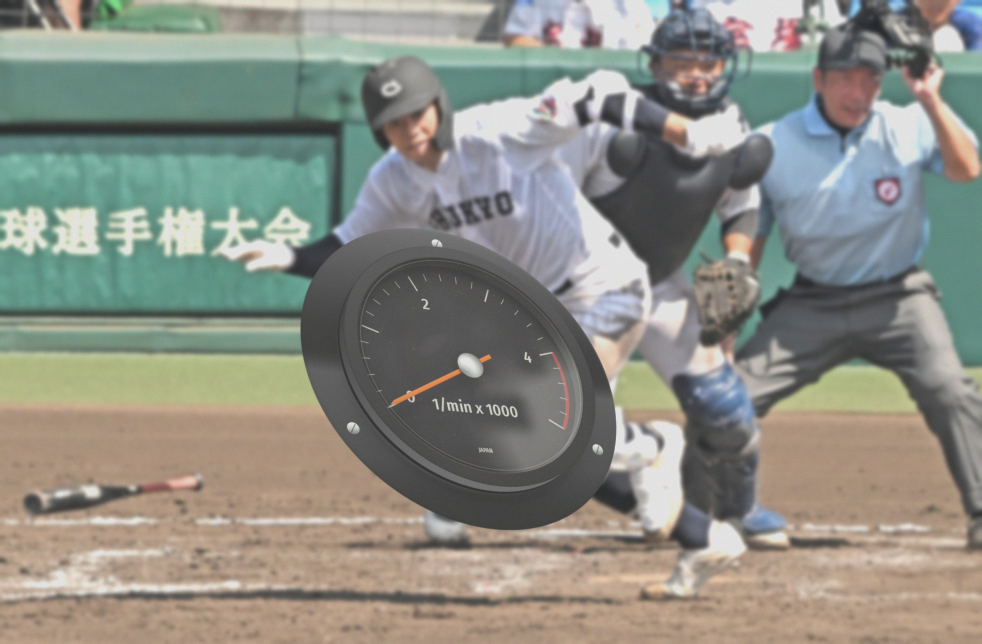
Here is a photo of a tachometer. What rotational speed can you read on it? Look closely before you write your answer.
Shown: 0 rpm
